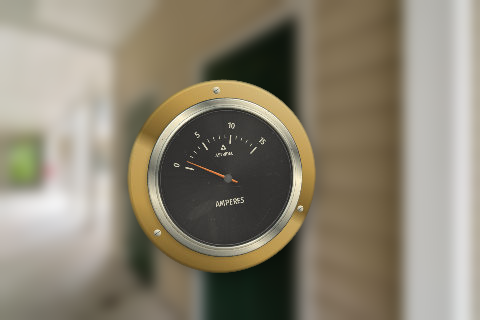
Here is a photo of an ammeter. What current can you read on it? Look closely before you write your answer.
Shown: 1 A
